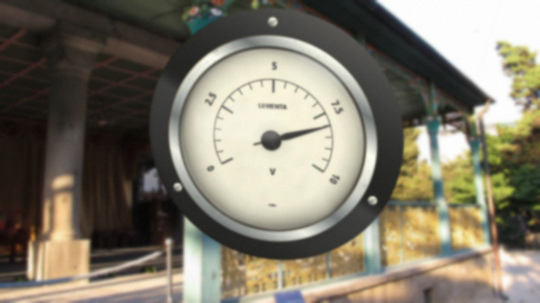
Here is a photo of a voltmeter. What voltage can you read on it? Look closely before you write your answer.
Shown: 8 V
